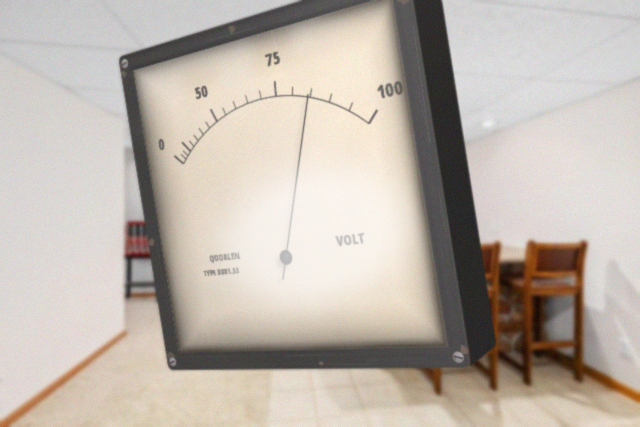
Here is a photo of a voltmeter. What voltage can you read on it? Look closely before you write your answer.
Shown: 85 V
